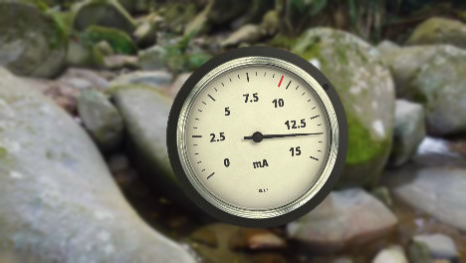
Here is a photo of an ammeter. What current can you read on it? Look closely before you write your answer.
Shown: 13.5 mA
